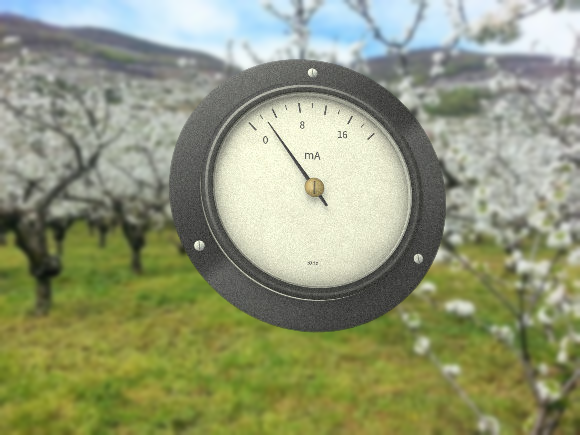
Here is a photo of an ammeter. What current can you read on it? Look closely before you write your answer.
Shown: 2 mA
